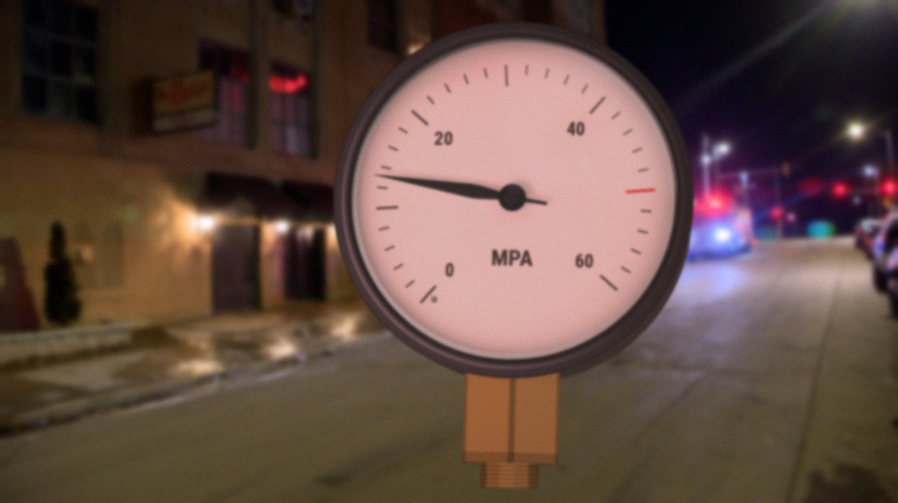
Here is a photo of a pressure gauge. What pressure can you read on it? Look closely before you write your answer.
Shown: 13 MPa
